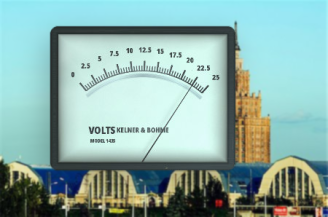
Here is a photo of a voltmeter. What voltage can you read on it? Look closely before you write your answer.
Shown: 22.5 V
